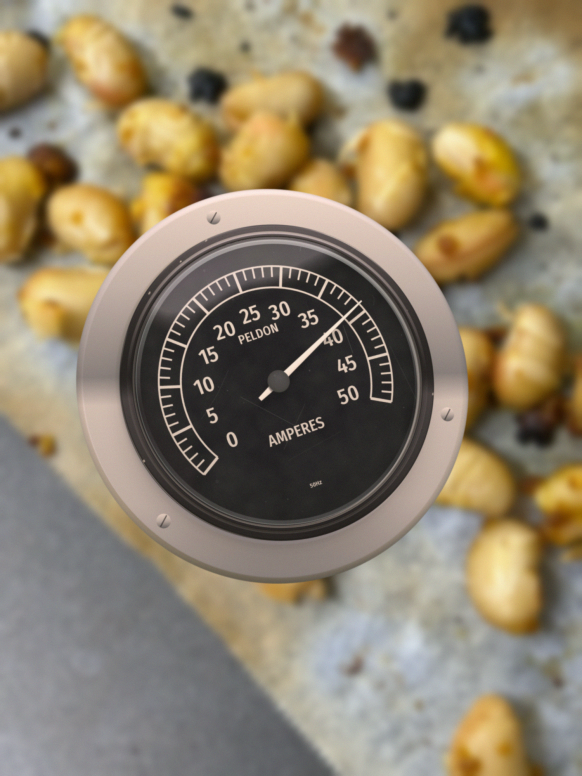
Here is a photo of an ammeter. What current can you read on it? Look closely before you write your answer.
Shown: 39 A
